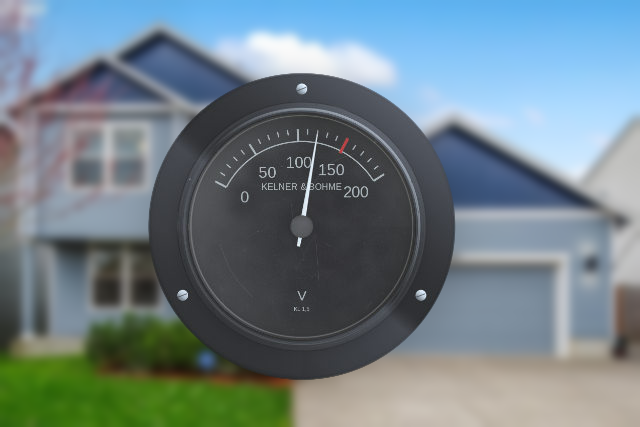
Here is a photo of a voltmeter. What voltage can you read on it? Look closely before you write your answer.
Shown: 120 V
